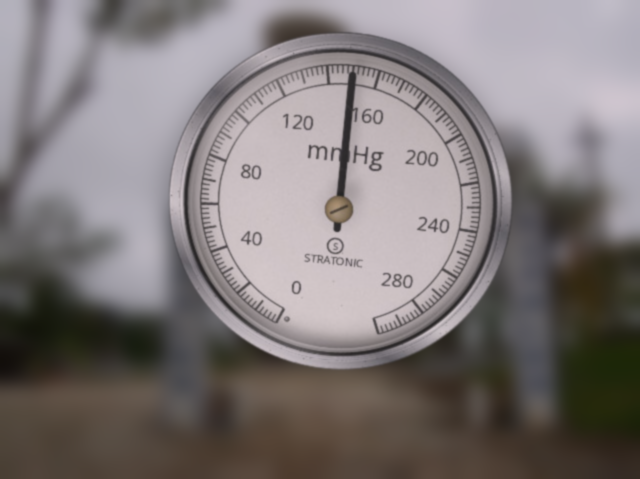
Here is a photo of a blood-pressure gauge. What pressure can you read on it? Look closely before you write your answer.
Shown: 150 mmHg
